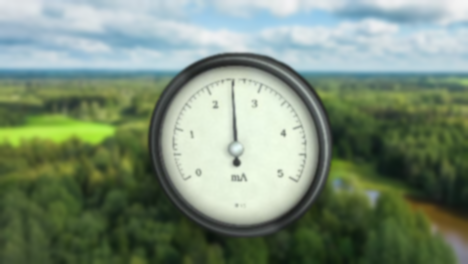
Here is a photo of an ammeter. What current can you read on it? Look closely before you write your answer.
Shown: 2.5 mA
